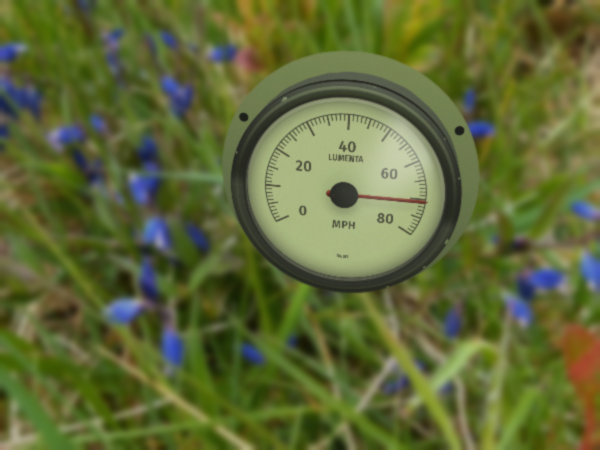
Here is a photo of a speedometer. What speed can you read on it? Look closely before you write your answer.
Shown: 70 mph
